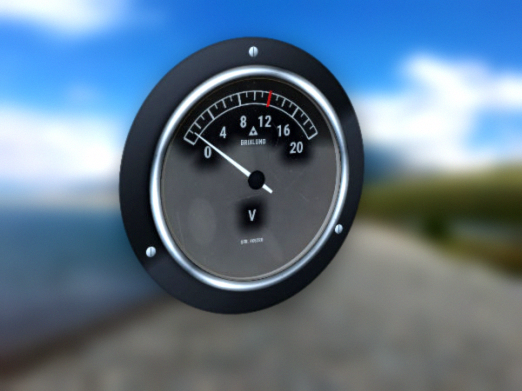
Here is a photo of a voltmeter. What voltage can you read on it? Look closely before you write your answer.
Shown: 1 V
